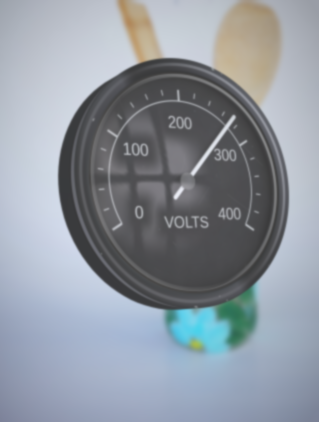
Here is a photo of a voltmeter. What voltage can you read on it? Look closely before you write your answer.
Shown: 270 V
